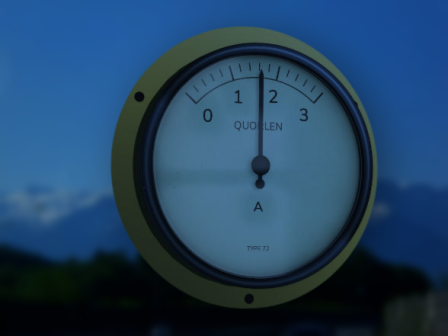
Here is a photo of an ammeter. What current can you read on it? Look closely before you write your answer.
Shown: 1.6 A
